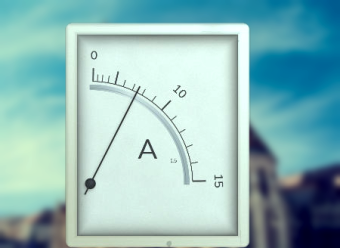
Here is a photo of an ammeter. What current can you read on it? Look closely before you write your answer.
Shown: 7.5 A
